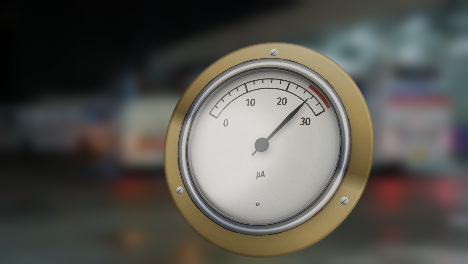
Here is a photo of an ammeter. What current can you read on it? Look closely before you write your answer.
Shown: 26 µA
